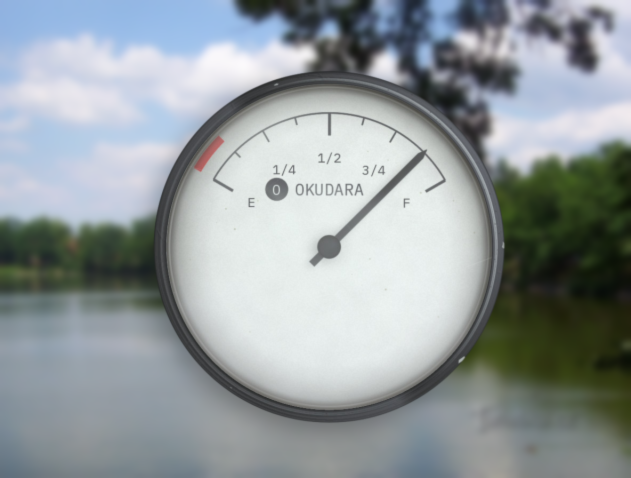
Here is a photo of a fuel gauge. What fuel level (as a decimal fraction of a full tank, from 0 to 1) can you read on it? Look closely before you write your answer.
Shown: 0.875
